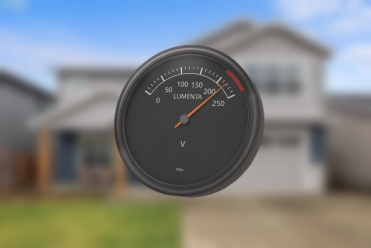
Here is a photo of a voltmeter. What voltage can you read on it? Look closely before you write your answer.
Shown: 220 V
